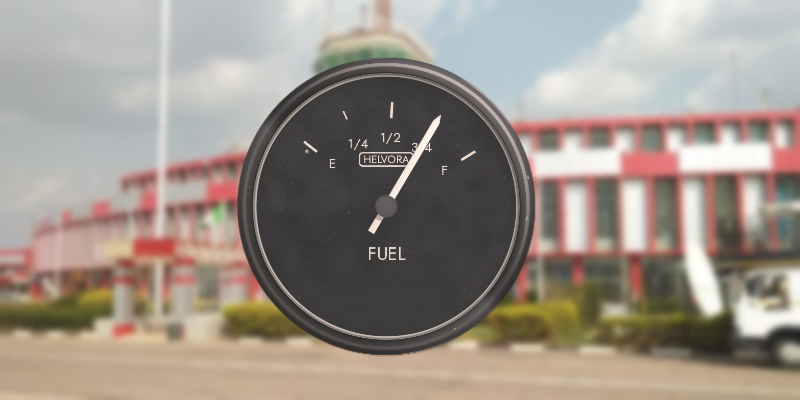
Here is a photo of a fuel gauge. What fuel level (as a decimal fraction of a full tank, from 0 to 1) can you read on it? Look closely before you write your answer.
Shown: 0.75
